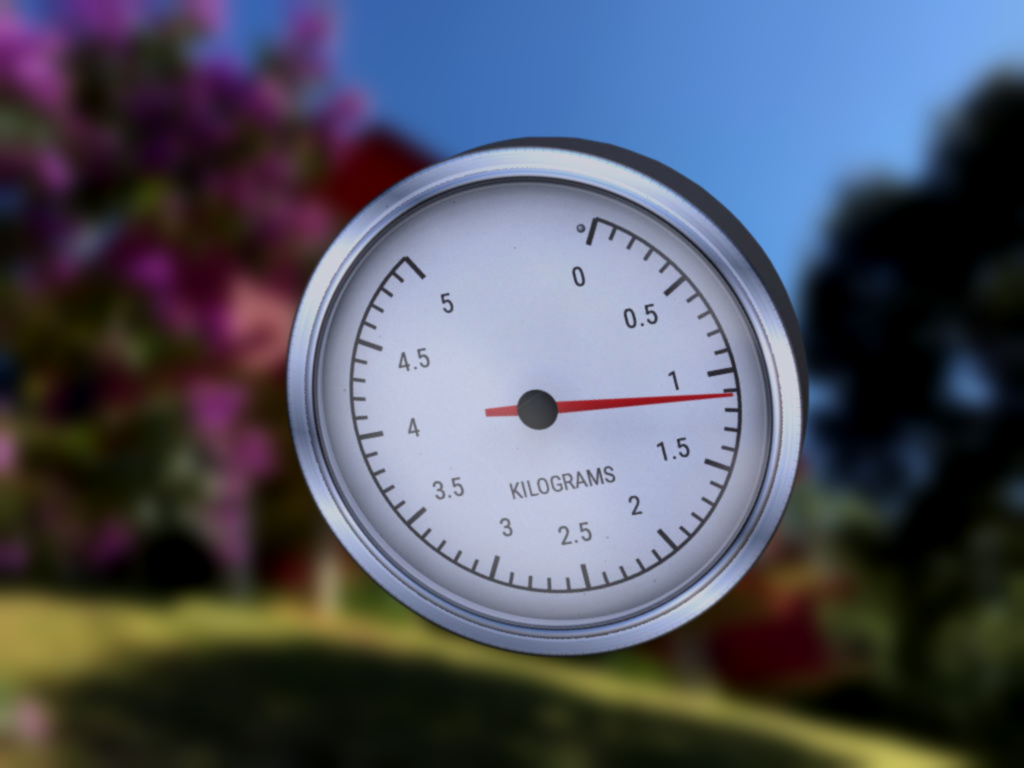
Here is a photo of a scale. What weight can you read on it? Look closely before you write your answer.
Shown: 1.1 kg
